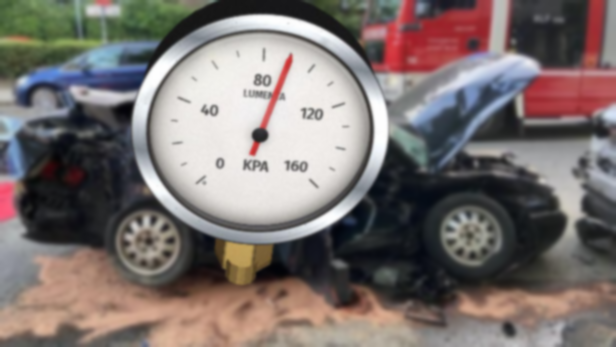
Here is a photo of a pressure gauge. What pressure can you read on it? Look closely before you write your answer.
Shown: 90 kPa
